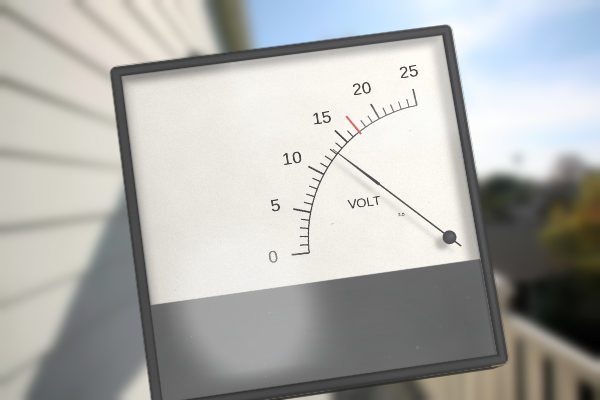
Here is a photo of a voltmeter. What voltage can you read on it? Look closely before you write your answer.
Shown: 13 V
